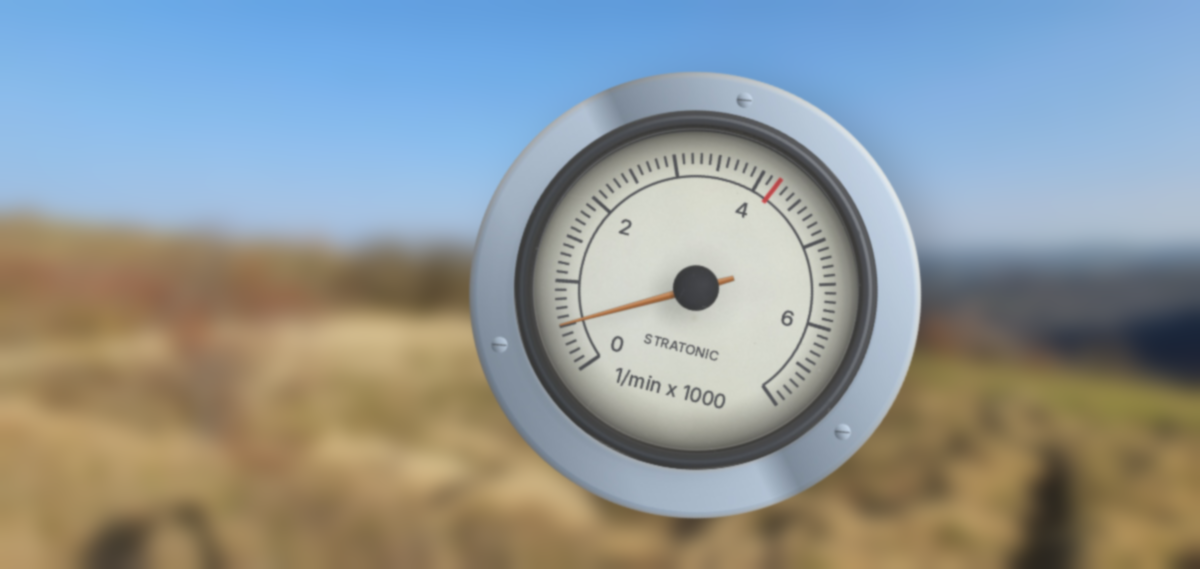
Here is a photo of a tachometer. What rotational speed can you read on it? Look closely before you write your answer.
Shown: 500 rpm
